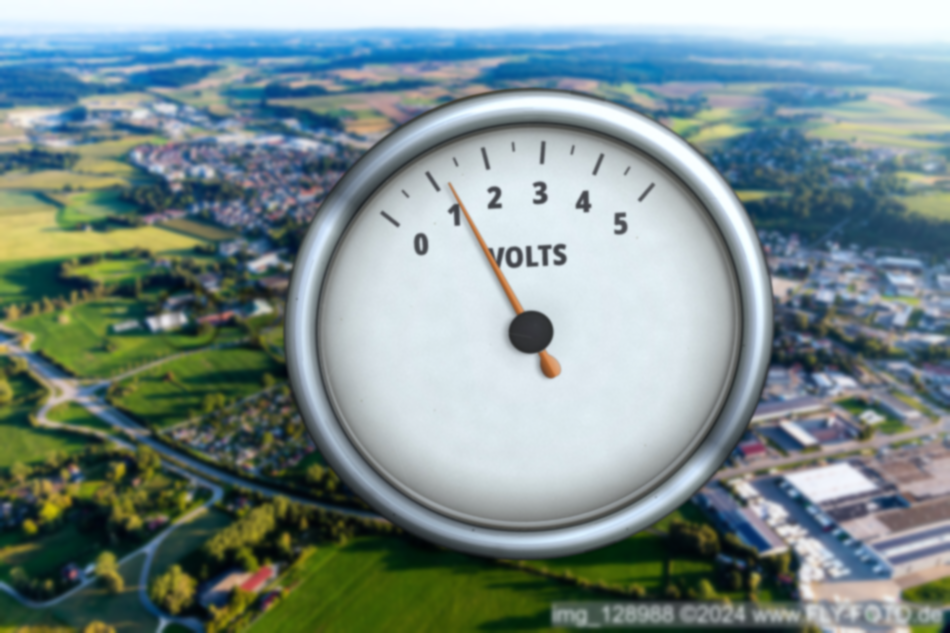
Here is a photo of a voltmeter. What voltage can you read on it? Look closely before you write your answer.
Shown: 1.25 V
